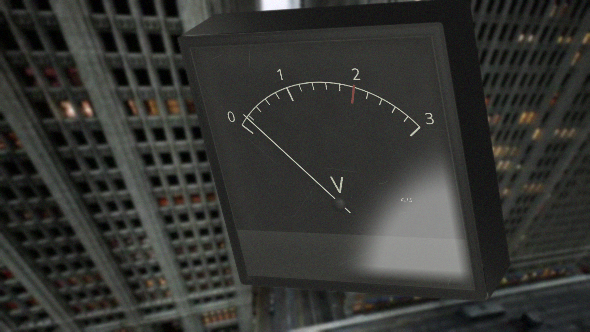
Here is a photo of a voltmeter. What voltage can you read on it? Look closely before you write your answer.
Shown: 0.2 V
